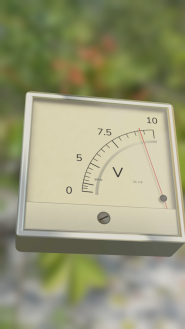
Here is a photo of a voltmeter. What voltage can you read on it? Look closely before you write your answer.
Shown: 9.25 V
